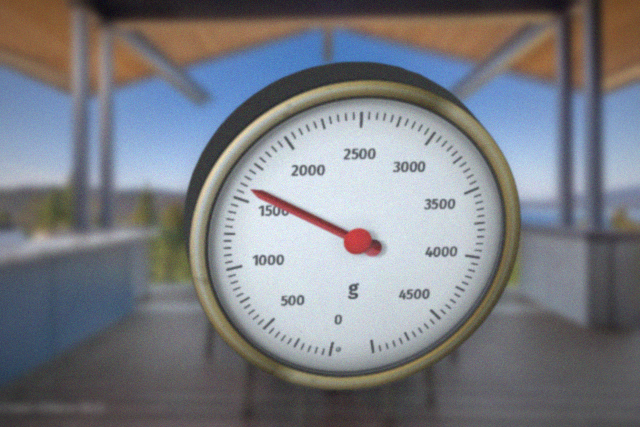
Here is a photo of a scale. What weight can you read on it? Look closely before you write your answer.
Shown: 1600 g
